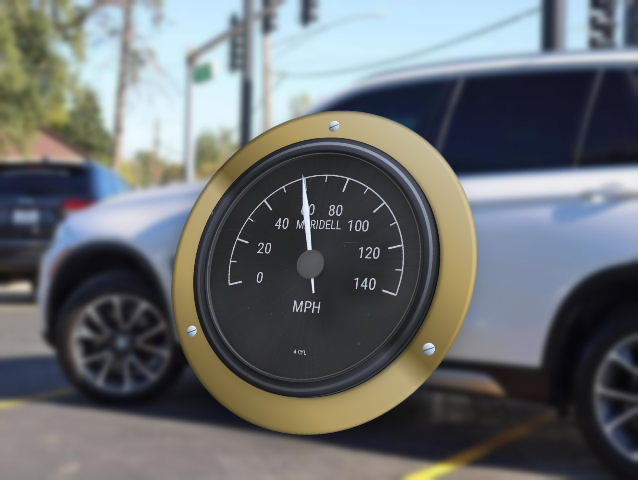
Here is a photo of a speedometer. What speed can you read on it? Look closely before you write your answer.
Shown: 60 mph
